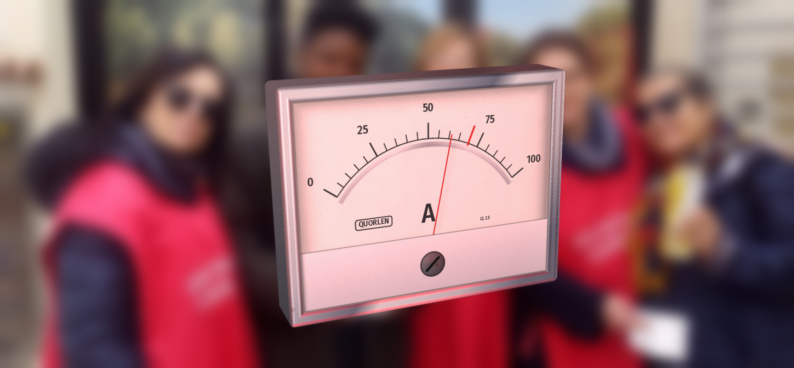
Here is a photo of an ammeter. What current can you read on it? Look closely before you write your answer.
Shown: 60 A
